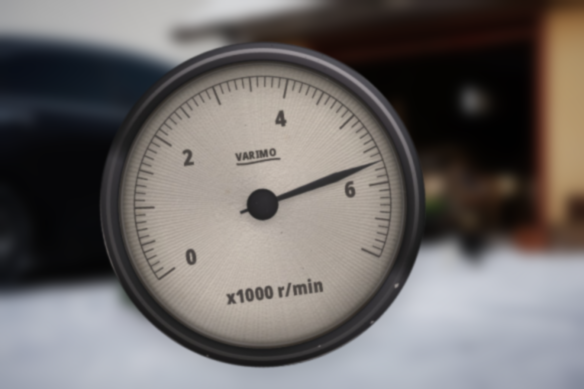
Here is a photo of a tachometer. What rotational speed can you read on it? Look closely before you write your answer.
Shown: 5700 rpm
